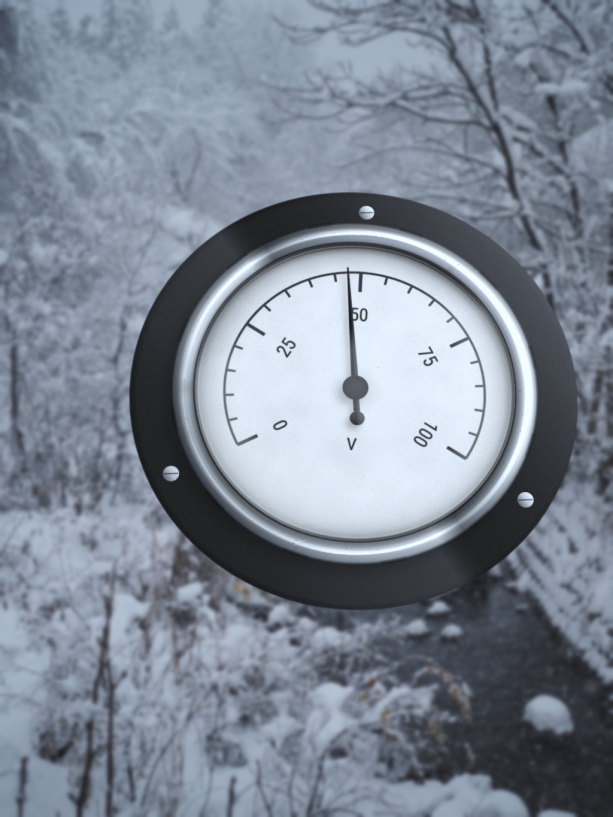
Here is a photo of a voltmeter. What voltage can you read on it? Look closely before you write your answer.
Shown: 47.5 V
